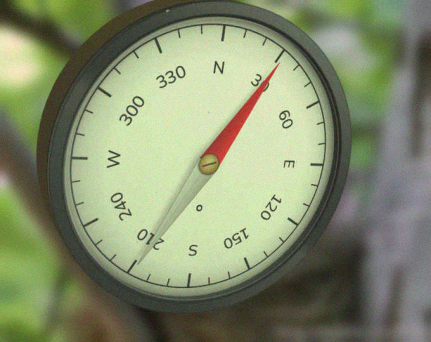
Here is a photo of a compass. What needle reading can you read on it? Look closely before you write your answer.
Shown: 30 °
